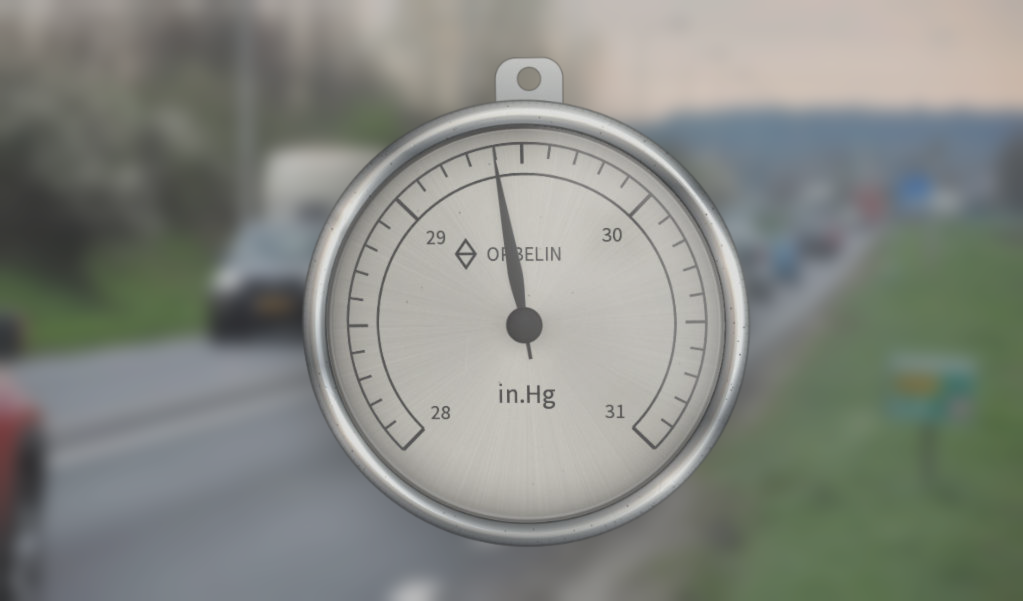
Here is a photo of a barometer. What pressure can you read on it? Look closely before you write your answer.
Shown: 29.4 inHg
